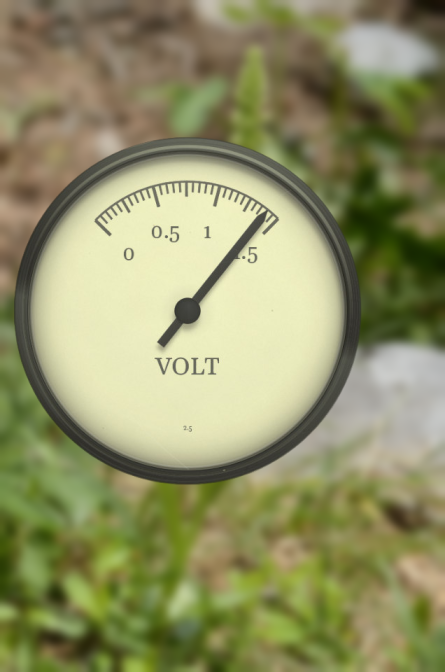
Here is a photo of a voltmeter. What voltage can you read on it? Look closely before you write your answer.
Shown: 1.4 V
